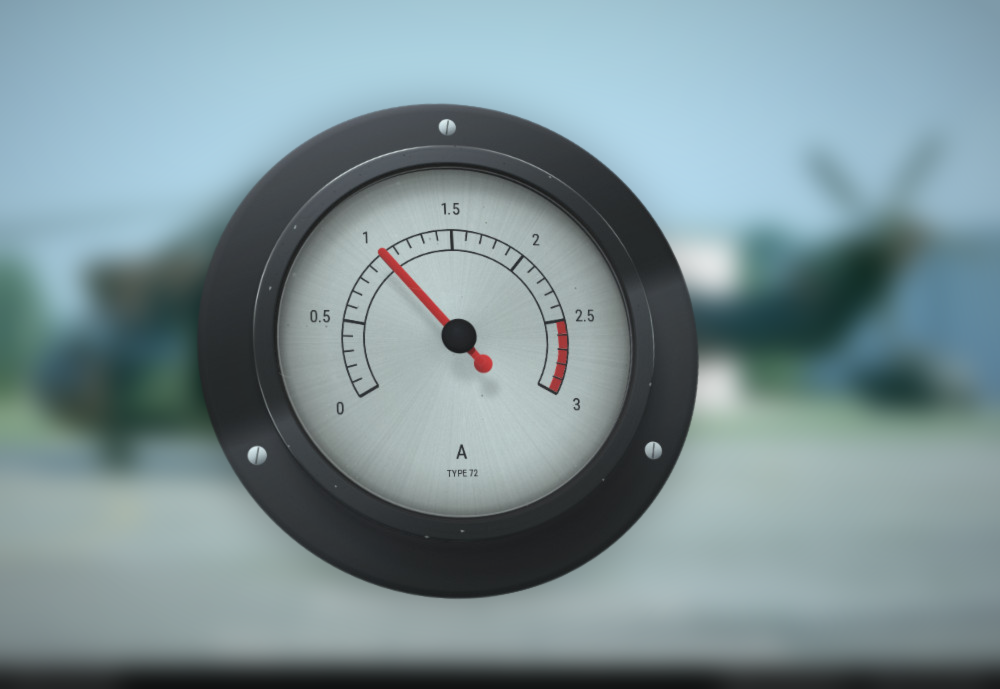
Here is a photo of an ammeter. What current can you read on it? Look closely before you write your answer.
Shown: 1 A
